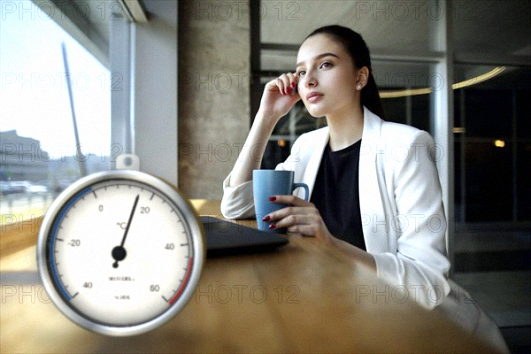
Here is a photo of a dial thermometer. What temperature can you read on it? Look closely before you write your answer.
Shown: 16 °C
